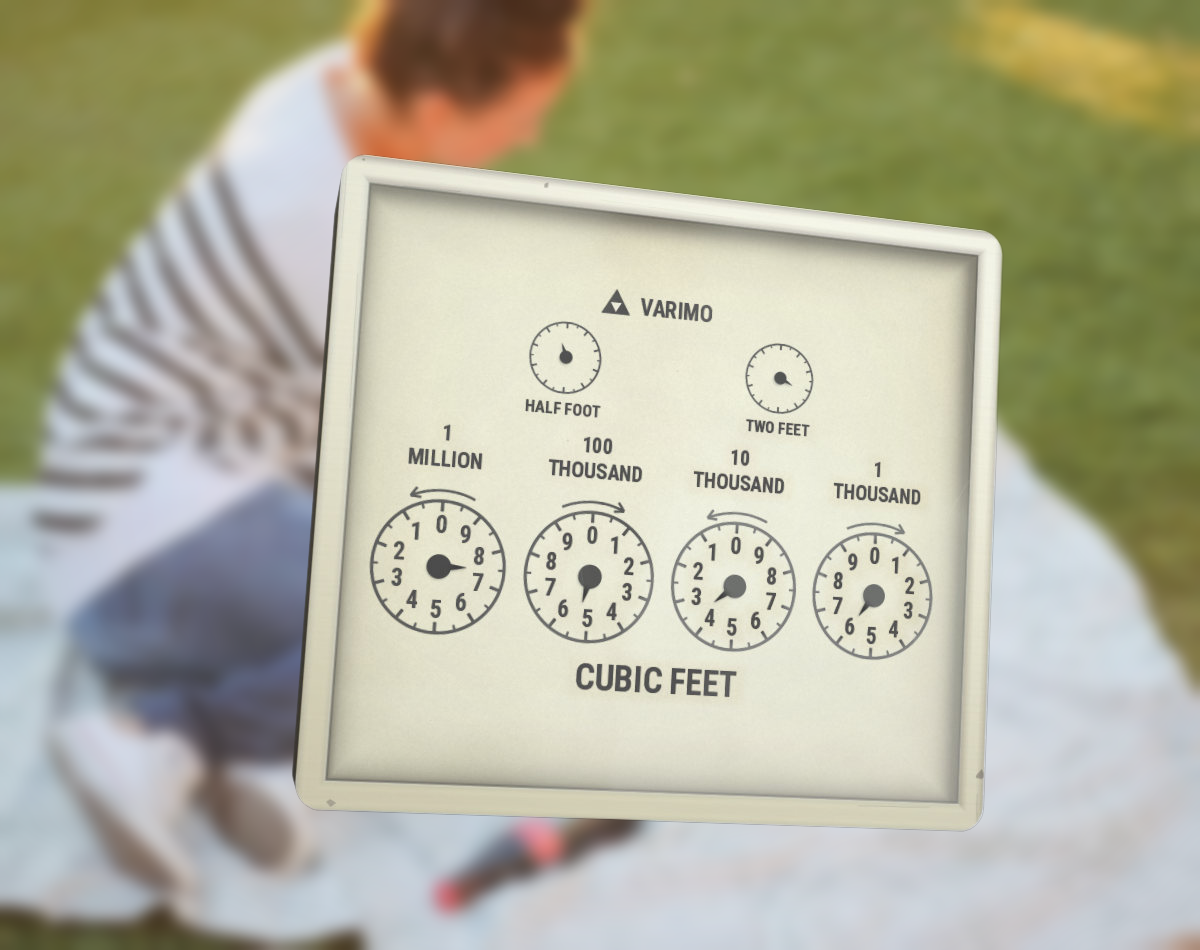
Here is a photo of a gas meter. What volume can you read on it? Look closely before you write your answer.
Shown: 753600 ft³
